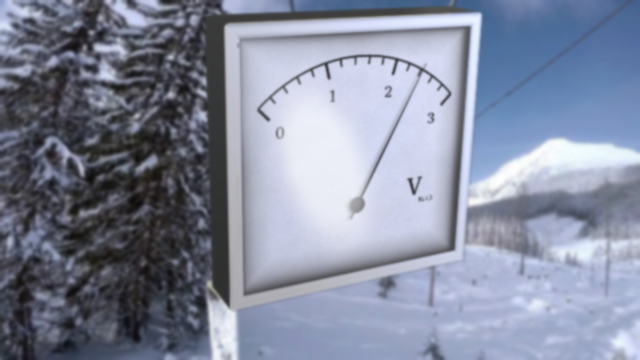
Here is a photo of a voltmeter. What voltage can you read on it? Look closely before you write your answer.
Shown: 2.4 V
